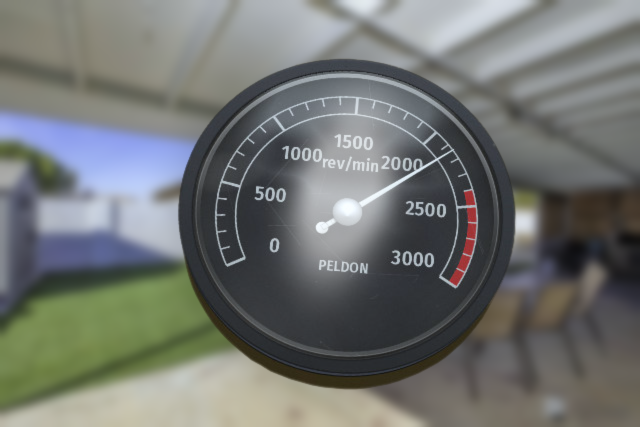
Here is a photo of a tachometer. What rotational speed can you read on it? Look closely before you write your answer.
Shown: 2150 rpm
